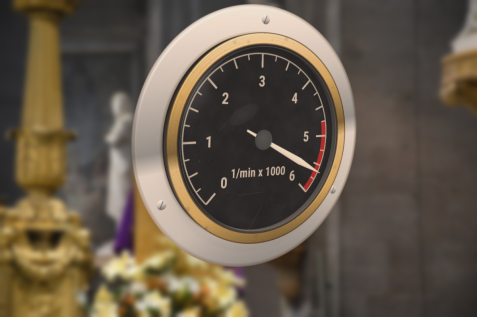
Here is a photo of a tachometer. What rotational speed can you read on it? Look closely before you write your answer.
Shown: 5625 rpm
